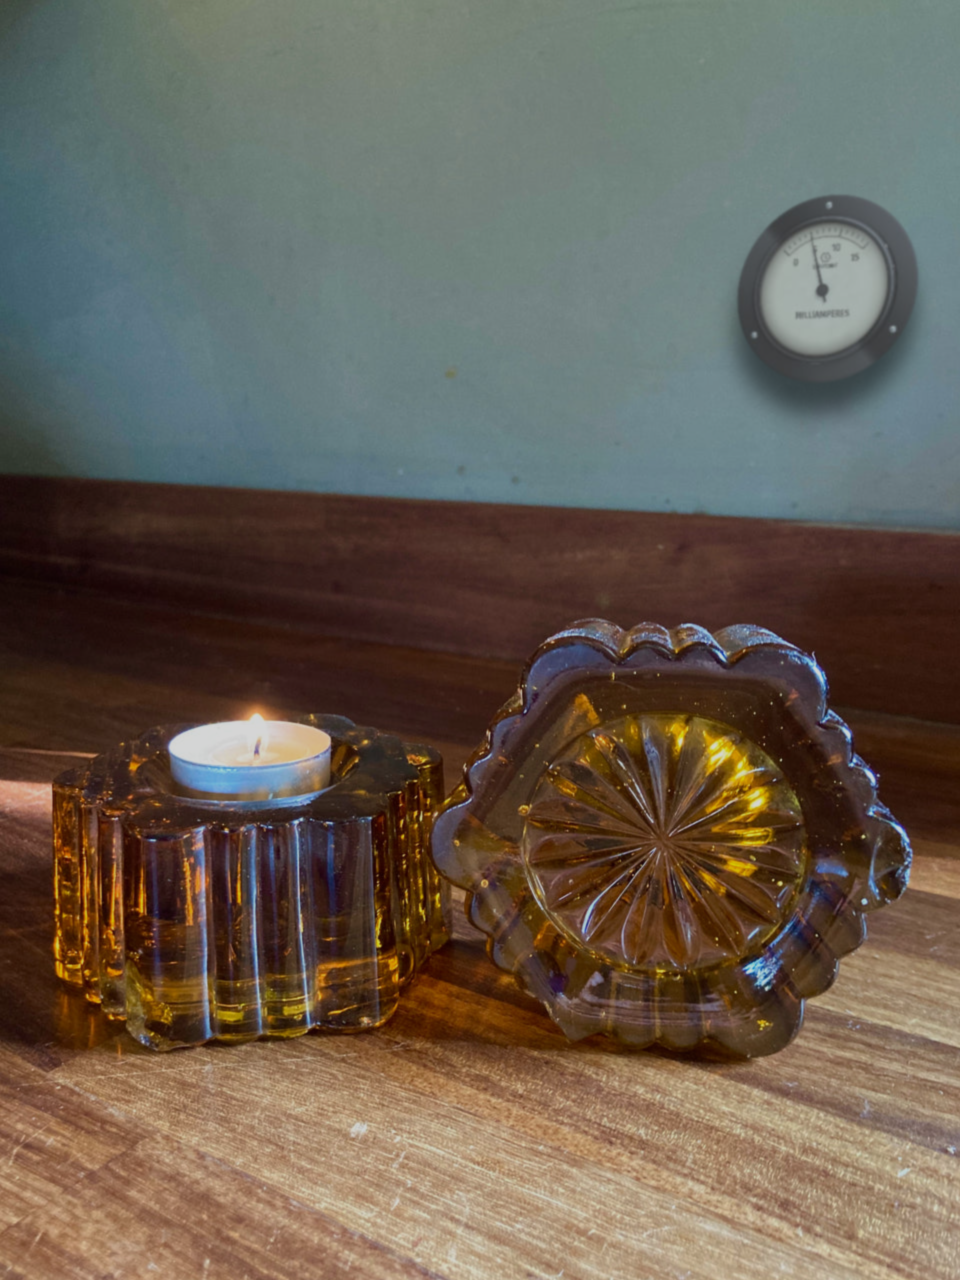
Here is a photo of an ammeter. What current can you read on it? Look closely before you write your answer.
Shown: 5 mA
